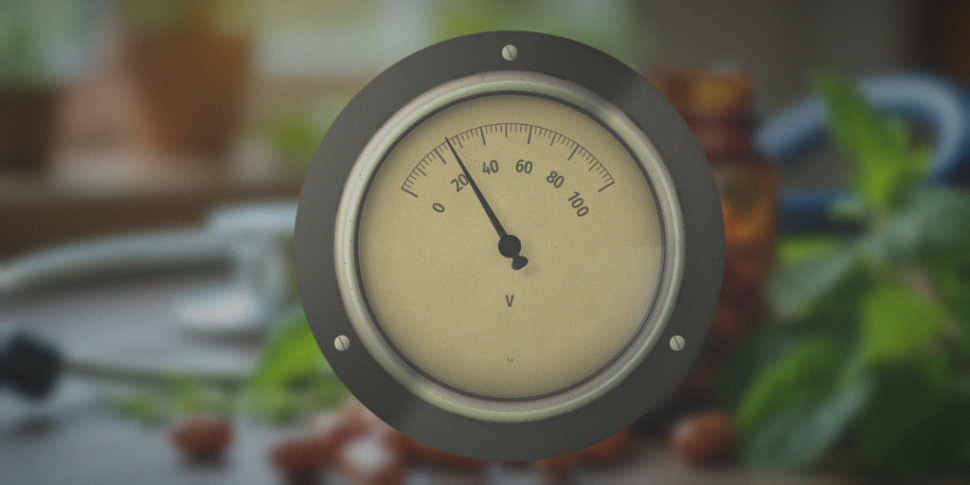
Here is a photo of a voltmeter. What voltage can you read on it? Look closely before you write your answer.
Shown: 26 V
